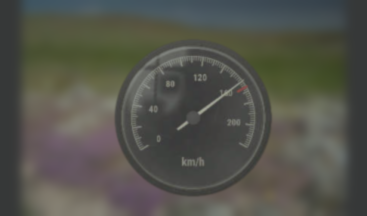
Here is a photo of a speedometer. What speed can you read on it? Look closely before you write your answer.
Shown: 160 km/h
